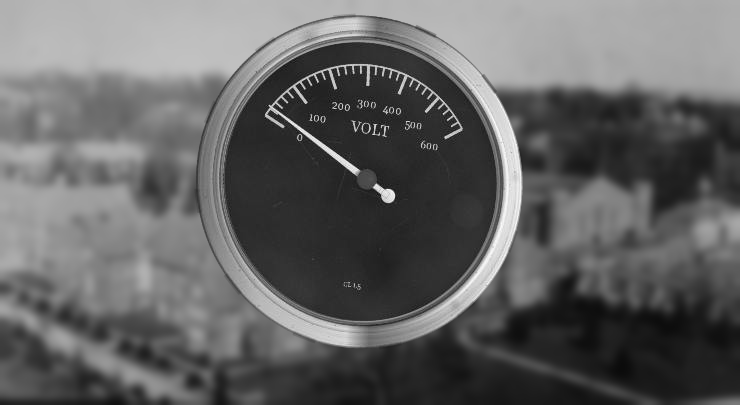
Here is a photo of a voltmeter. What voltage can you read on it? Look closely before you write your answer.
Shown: 20 V
